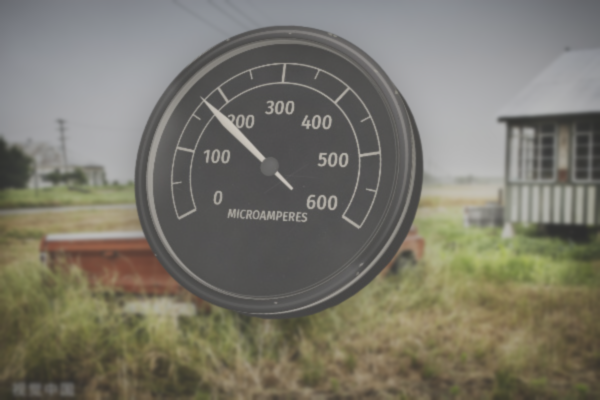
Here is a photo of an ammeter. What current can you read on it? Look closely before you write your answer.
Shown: 175 µA
